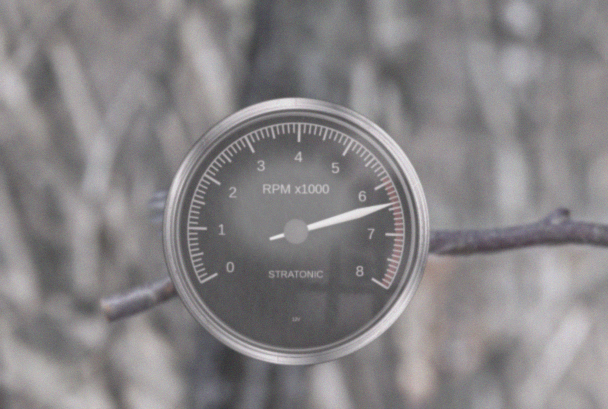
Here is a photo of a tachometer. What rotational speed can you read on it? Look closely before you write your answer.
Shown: 6400 rpm
